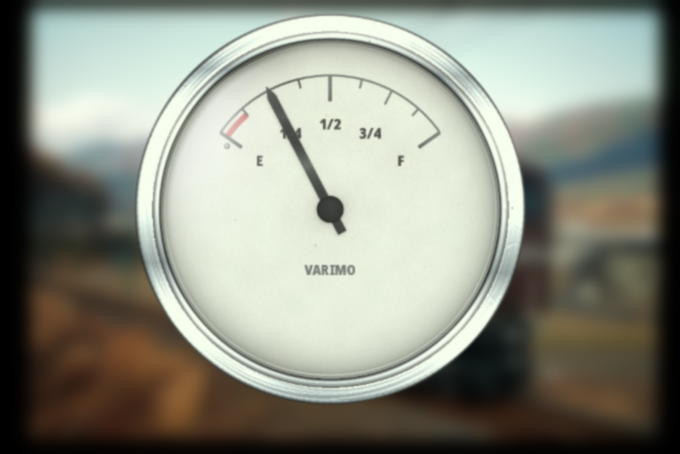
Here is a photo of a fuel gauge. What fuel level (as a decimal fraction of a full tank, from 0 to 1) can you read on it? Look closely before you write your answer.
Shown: 0.25
